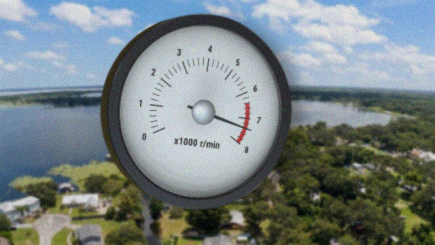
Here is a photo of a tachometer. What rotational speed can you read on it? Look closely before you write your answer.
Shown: 7400 rpm
